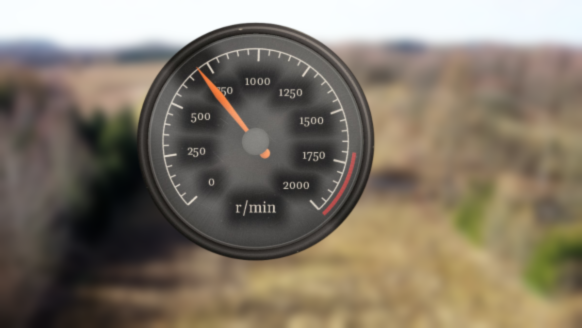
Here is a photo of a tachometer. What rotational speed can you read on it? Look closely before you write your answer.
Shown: 700 rpm
